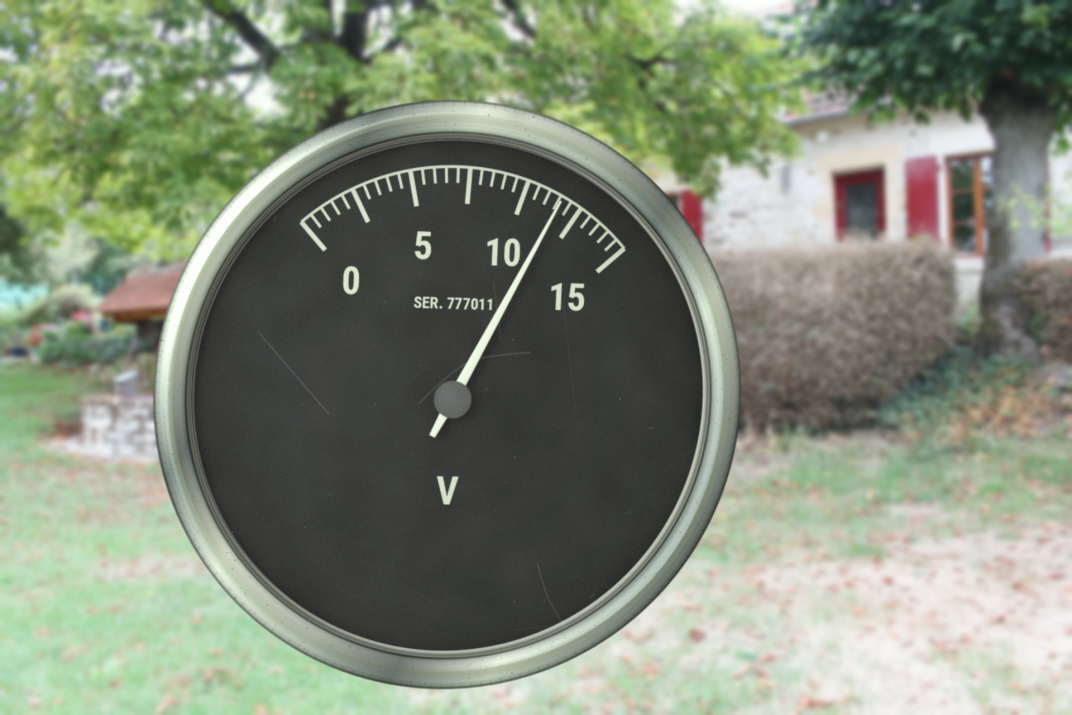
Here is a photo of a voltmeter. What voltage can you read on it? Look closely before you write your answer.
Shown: 11.5 V
